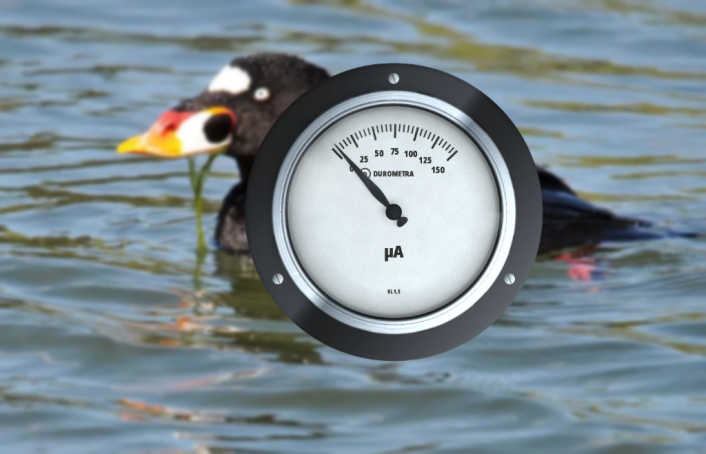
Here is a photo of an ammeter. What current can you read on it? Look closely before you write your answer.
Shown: 5 µA
